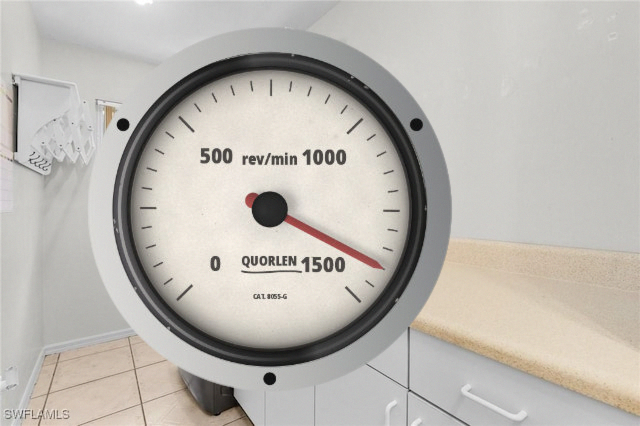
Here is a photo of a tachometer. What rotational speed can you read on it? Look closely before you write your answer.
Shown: 1400 rpm
